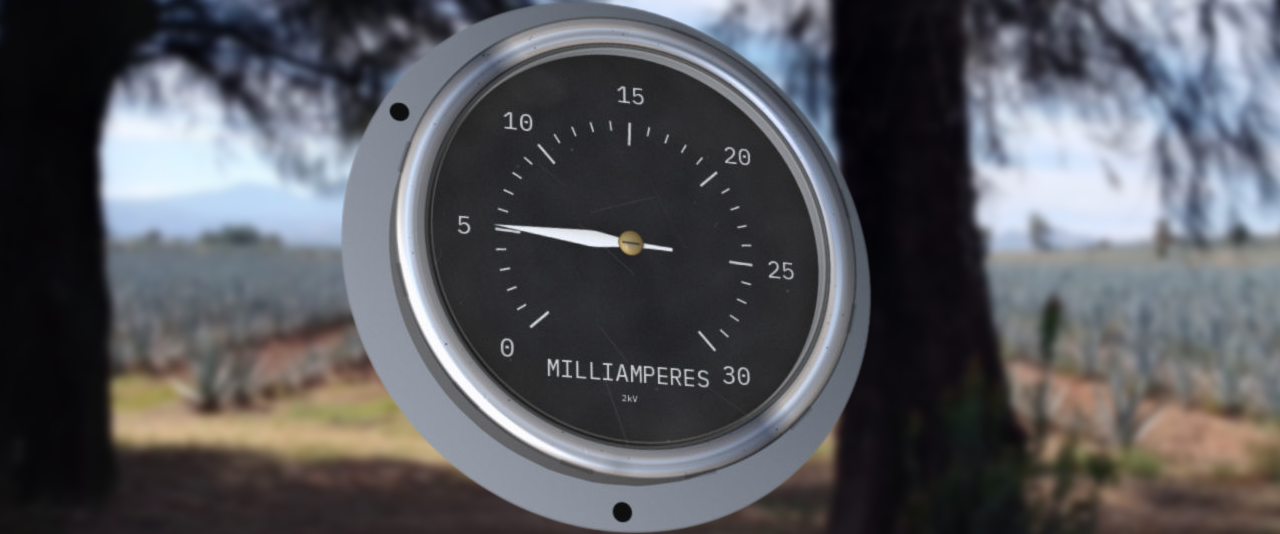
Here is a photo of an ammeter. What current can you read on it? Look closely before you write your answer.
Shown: 5 mA
